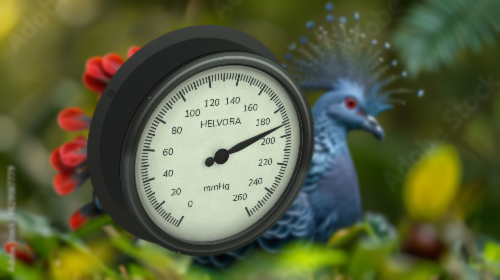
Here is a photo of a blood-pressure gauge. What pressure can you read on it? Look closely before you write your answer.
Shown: 190 mmHg
